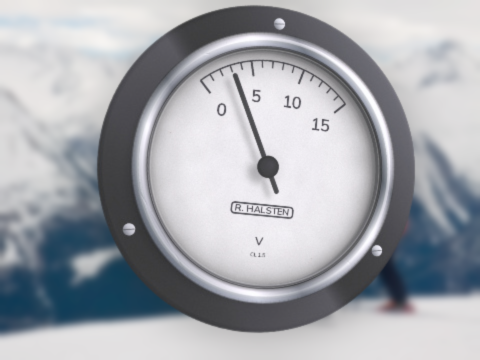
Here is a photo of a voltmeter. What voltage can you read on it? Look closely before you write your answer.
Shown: 3 V
